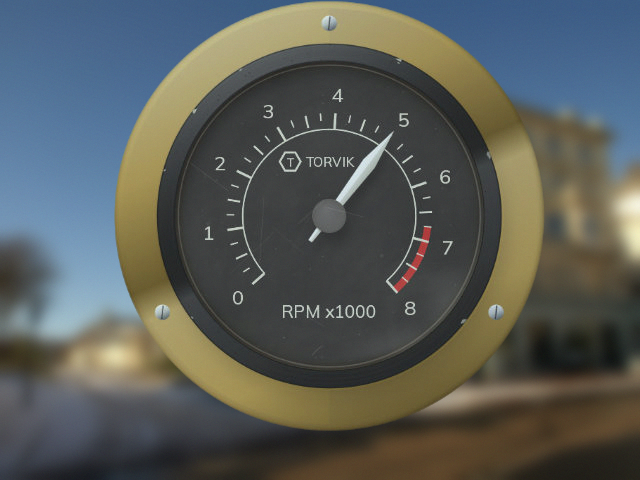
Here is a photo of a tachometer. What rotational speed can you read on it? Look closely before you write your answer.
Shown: 5000 rpm
